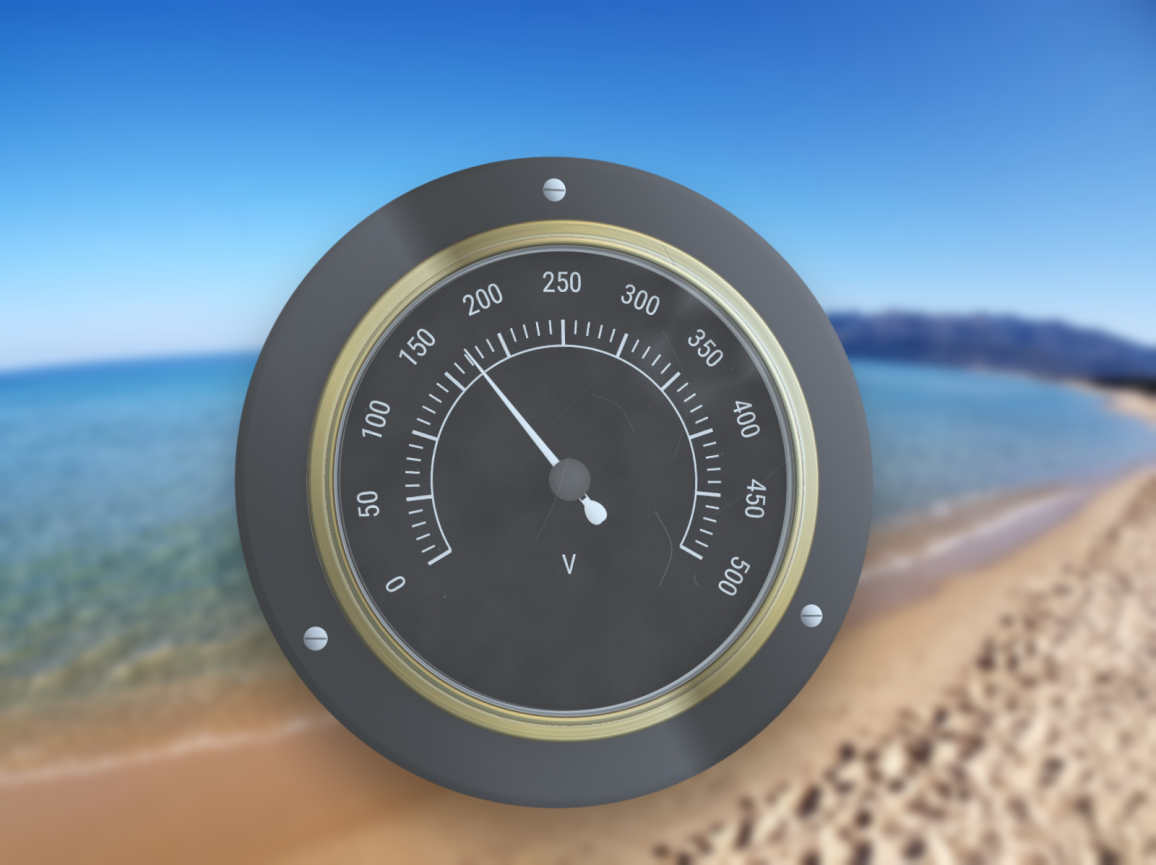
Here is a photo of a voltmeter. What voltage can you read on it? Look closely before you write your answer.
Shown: 170 V
